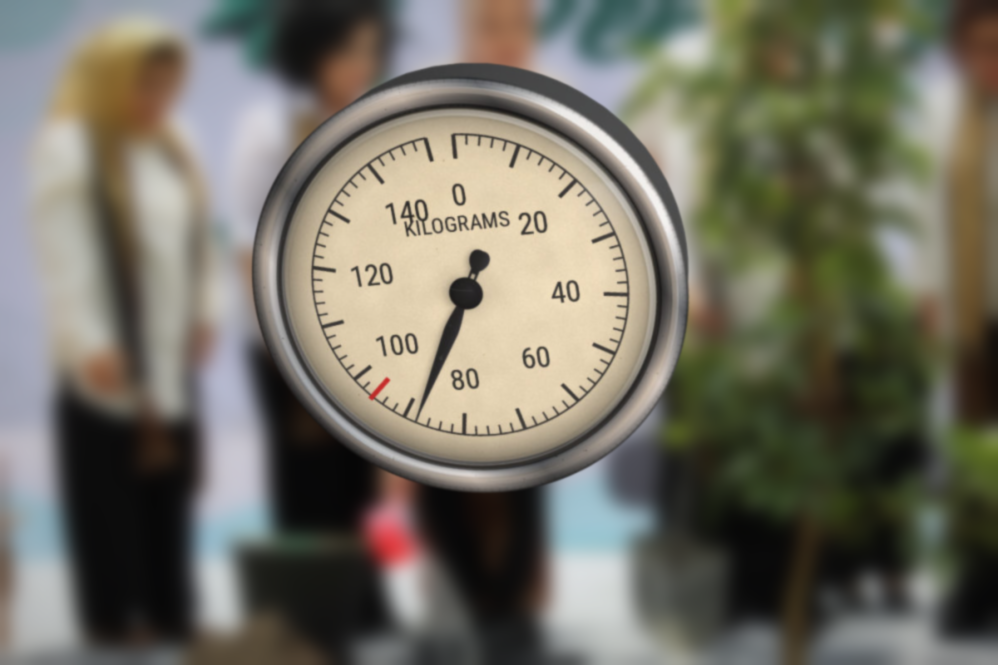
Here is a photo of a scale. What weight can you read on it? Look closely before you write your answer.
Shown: 88 kg
